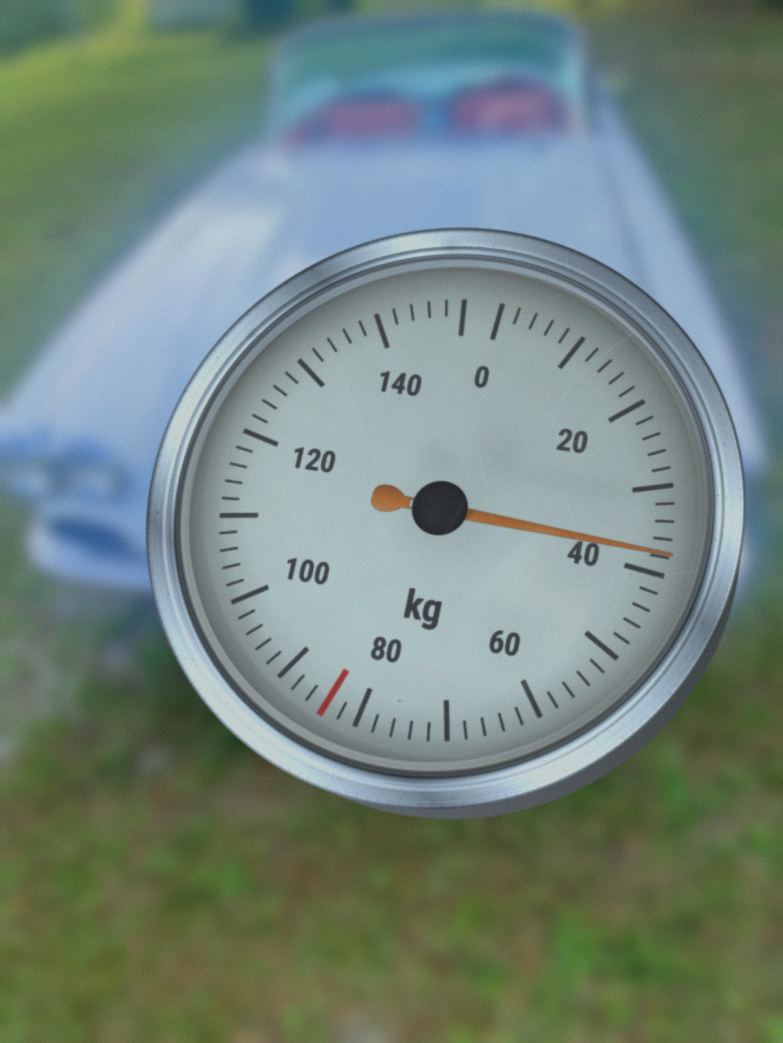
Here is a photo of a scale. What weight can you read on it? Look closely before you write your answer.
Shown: 38 kg
